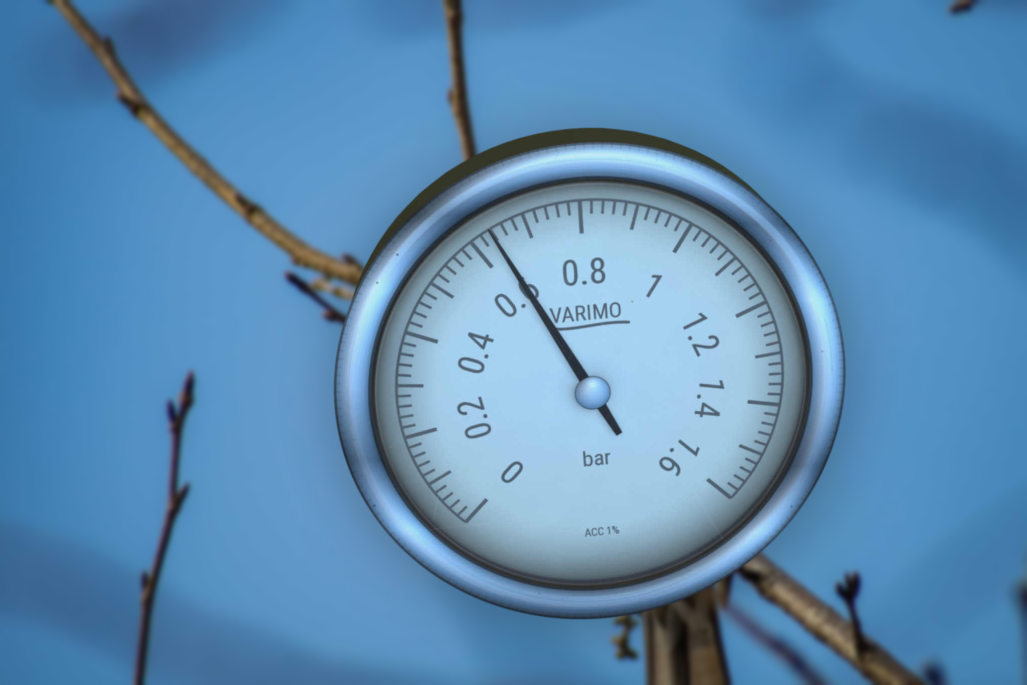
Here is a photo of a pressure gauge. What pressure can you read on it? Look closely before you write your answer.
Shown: 0.64 bar
